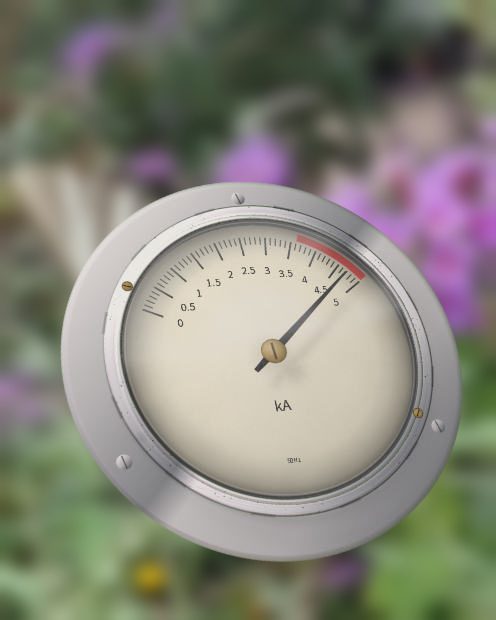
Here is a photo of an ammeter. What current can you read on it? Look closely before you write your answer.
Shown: 4.7 kA
